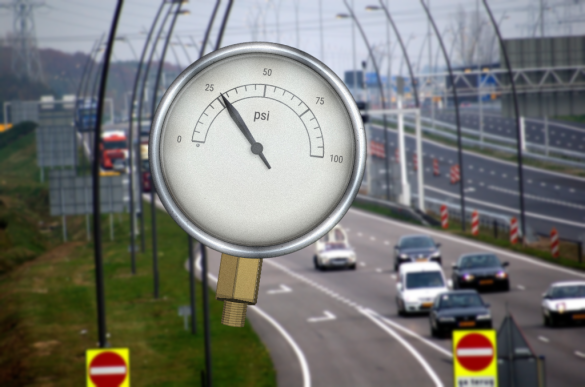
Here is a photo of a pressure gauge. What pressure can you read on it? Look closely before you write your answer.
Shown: 27.5 psi
